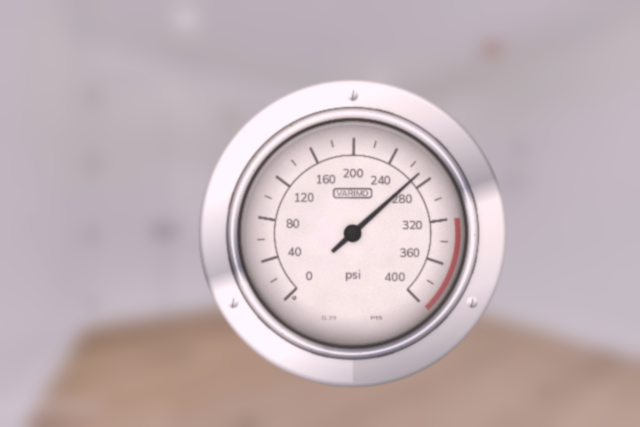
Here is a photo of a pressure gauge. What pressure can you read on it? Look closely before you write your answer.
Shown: 270 psi
